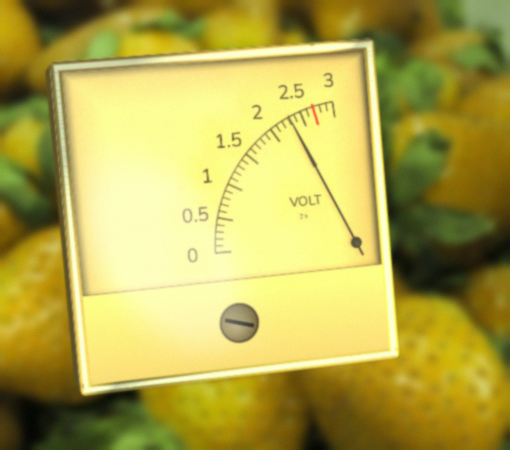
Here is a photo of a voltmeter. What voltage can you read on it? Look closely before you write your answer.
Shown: 2.3 V
